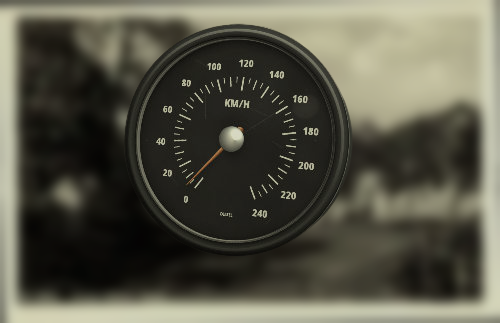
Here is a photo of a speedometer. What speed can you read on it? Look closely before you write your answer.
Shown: 5 km/h
